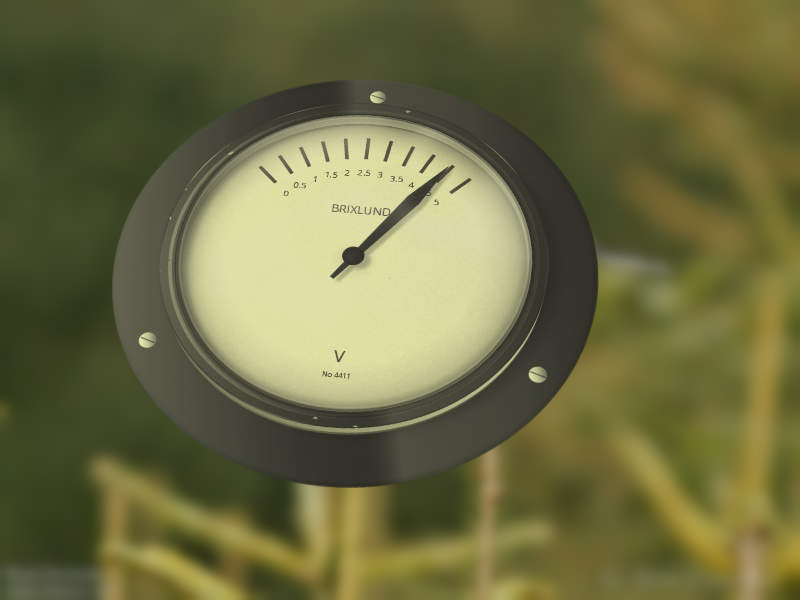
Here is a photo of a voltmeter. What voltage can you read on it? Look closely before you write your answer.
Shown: 4.5 V
